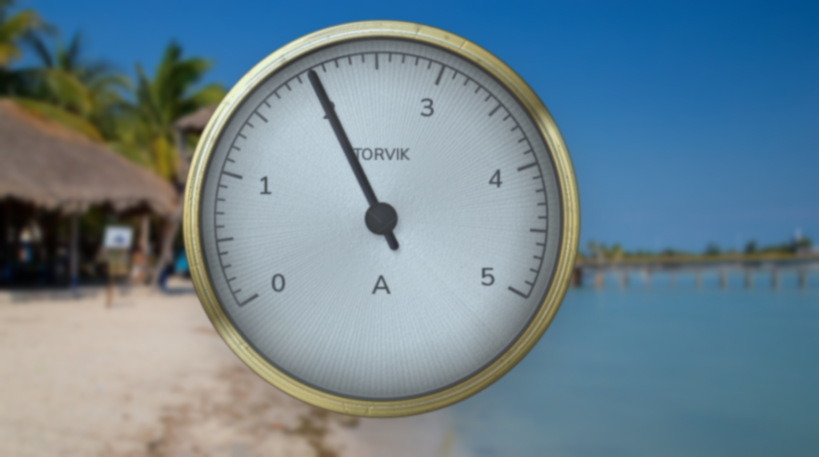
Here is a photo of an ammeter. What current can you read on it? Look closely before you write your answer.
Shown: 2 A
